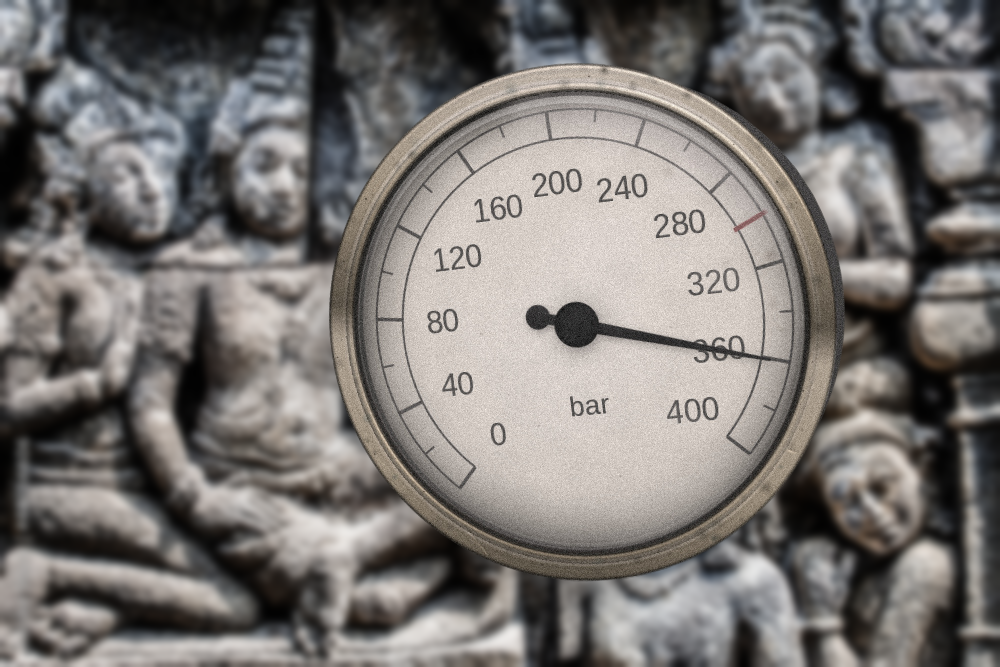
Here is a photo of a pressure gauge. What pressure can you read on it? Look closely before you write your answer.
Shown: 360 bar
